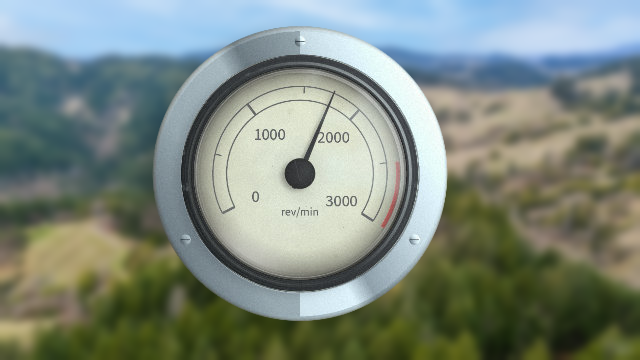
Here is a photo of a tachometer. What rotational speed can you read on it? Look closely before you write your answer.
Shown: 1750 rpm
